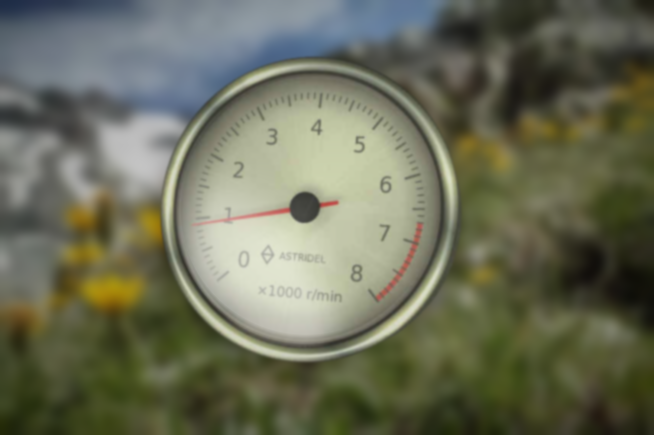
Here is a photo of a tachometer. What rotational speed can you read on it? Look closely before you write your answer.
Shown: 900 rpm
